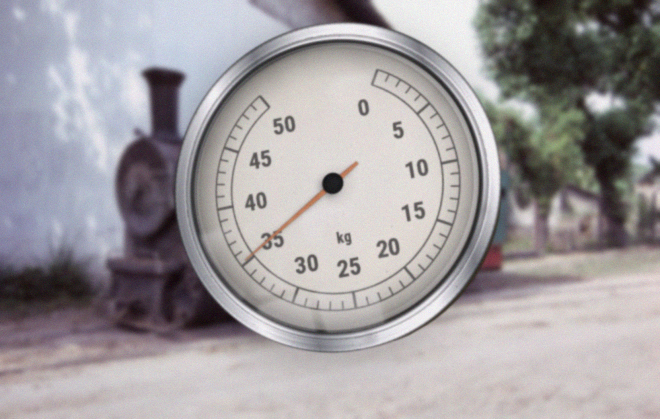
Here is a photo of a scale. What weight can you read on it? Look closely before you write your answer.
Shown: 35 kg
